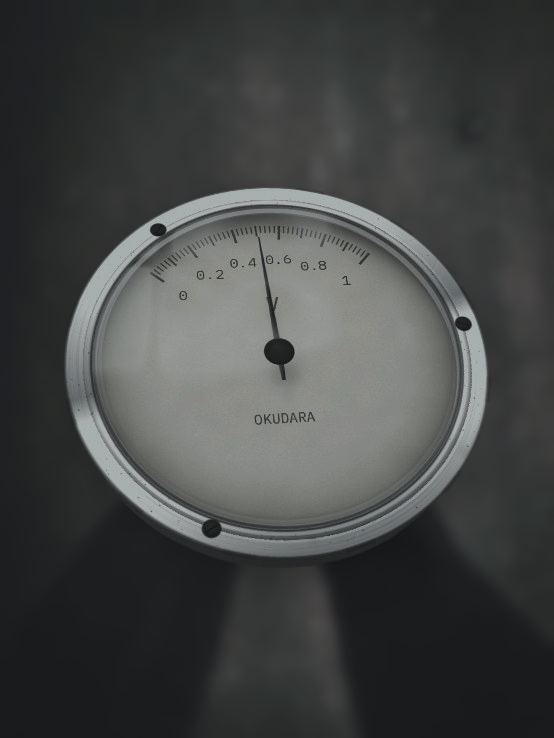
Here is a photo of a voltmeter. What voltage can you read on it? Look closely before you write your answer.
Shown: 0.5 V
